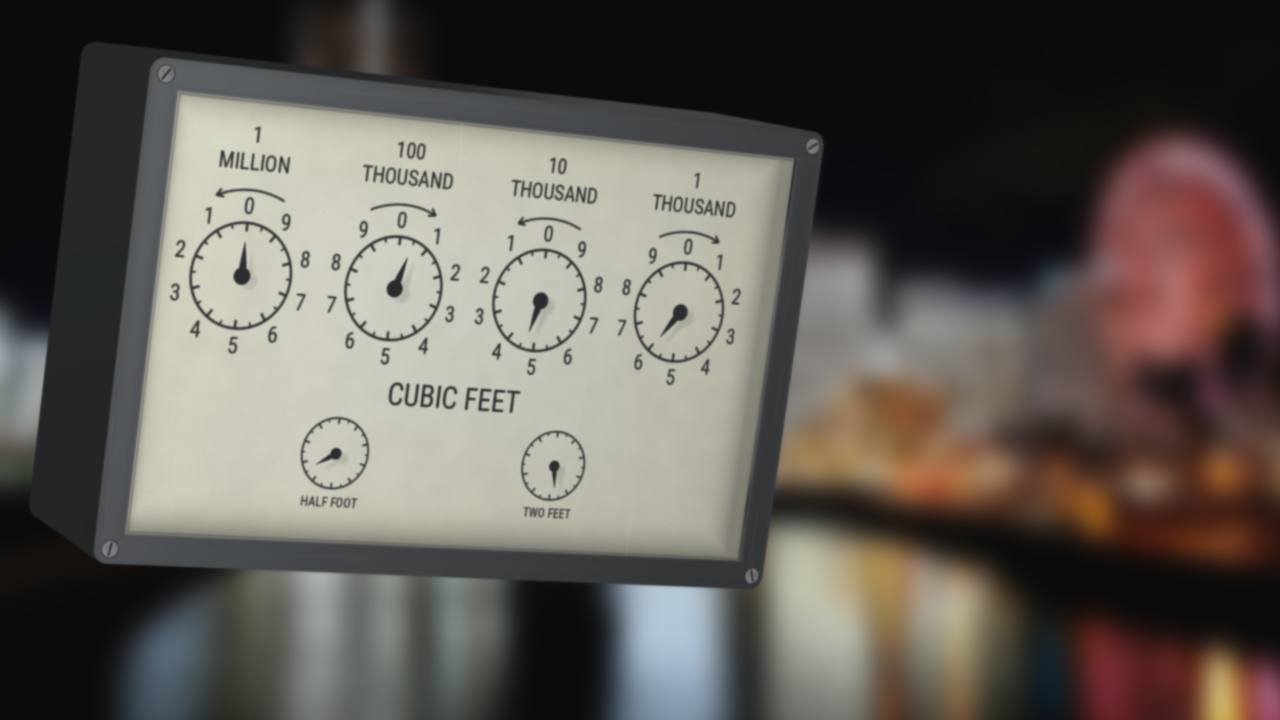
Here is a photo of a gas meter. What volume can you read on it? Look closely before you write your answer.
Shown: 4600 ft³
